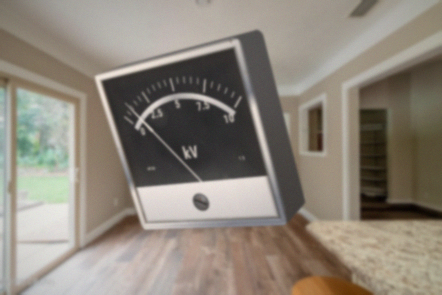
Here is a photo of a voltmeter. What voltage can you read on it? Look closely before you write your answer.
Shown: 1 kV
